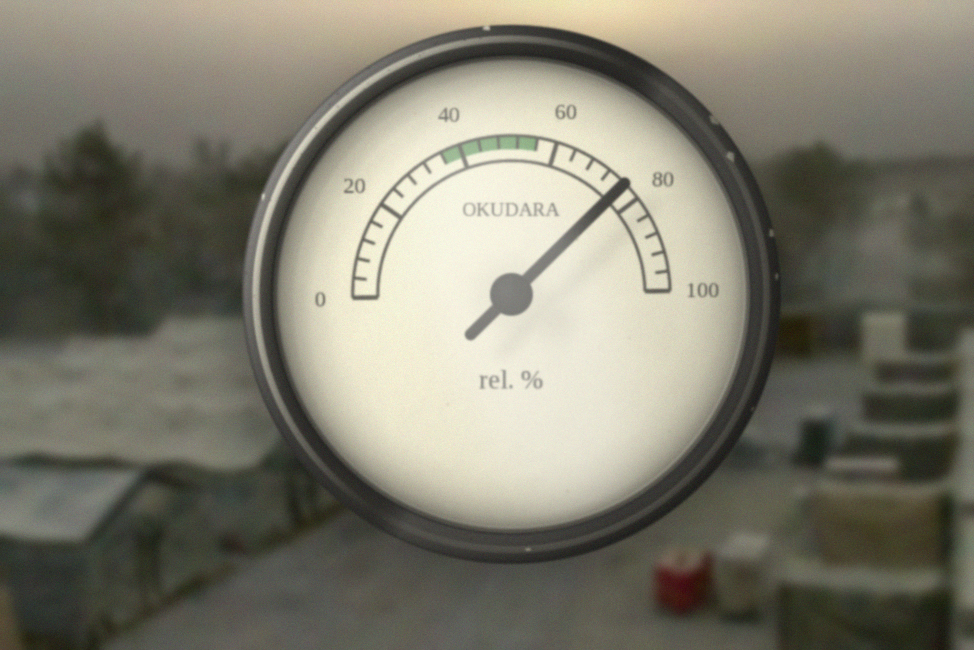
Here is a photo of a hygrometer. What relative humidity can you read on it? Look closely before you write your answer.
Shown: 76 %
